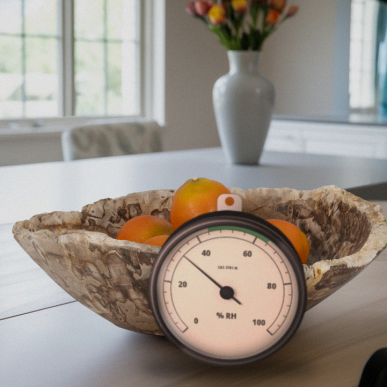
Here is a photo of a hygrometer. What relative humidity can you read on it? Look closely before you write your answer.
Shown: 32 %
